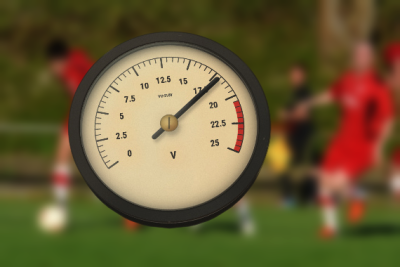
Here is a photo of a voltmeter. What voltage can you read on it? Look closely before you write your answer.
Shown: 18 V
